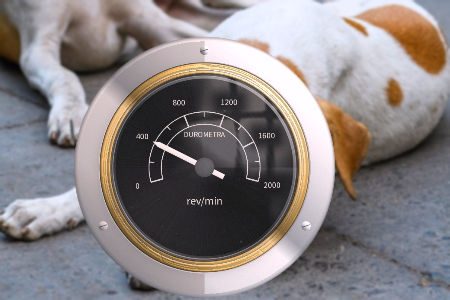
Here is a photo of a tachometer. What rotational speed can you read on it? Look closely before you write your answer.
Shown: 400 rpm
